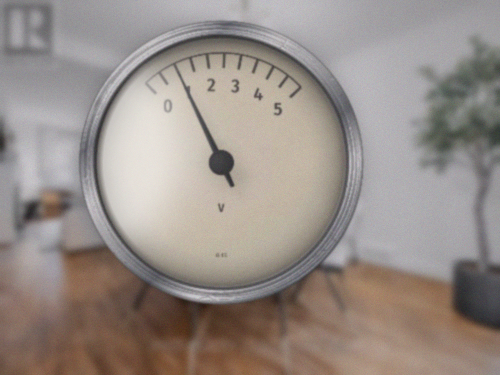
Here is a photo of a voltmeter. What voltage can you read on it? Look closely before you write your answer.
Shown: 1 V
